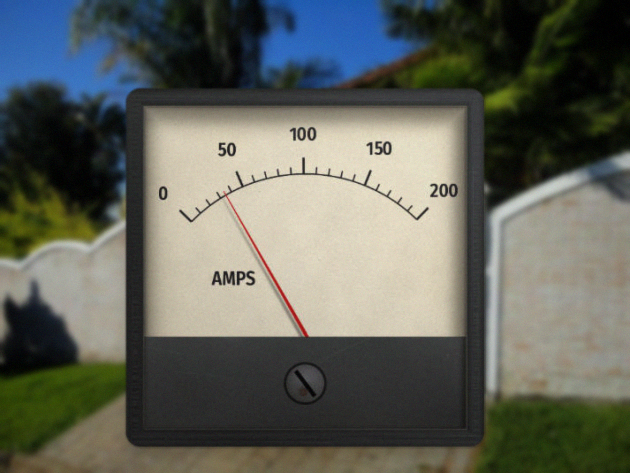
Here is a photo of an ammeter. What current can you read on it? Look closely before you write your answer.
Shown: 35 A
